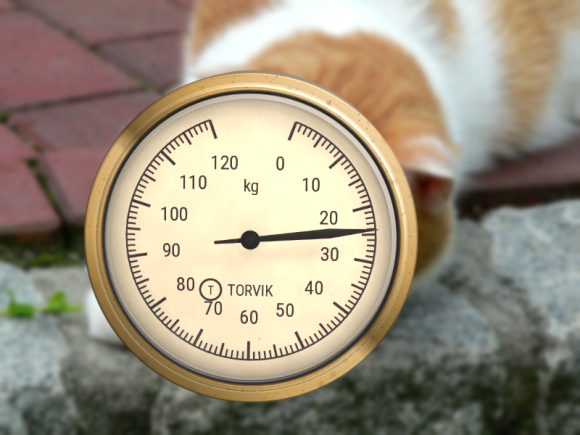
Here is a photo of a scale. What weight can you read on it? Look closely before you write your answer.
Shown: 24 kg
